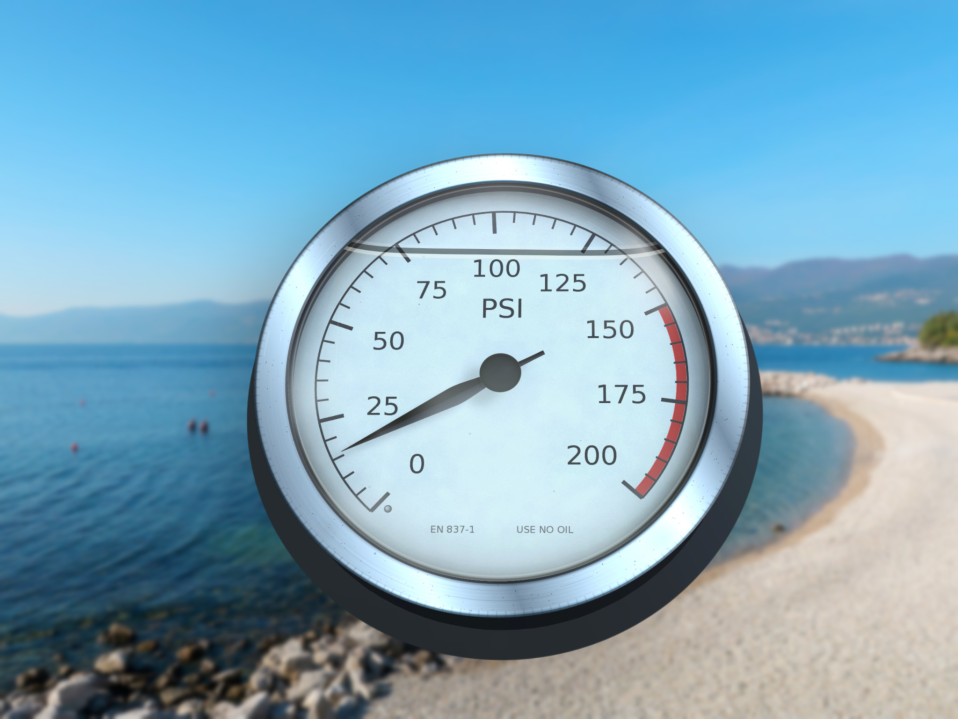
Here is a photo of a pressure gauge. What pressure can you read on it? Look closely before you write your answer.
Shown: 15 psi
